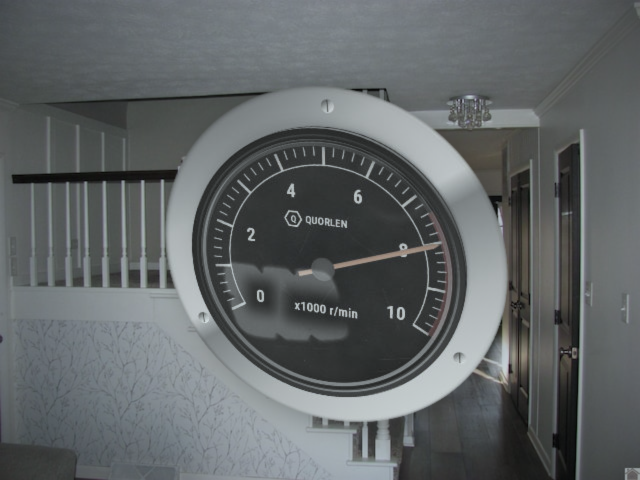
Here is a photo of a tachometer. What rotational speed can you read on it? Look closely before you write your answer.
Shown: 8000 rpm
